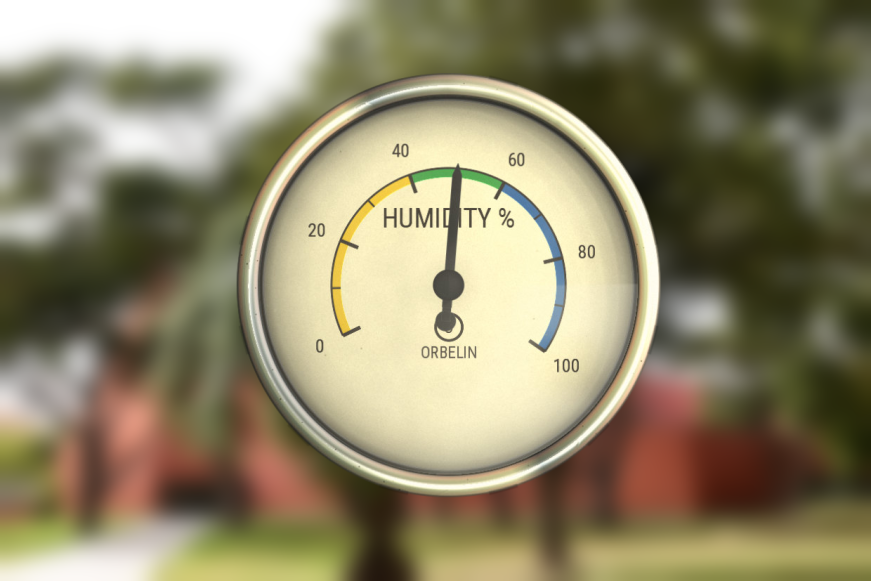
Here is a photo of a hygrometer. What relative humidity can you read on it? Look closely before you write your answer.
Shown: 50 %
